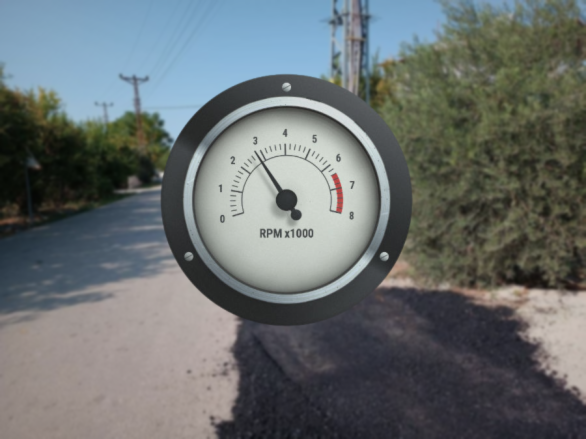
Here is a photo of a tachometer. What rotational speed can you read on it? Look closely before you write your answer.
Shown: 2800 rpm
